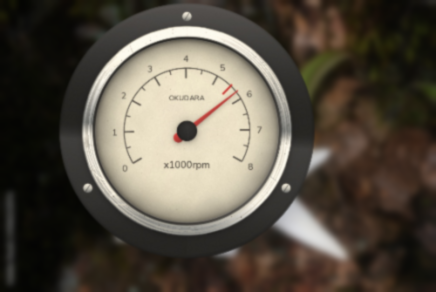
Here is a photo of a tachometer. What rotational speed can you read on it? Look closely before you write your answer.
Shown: 5750 rpm
